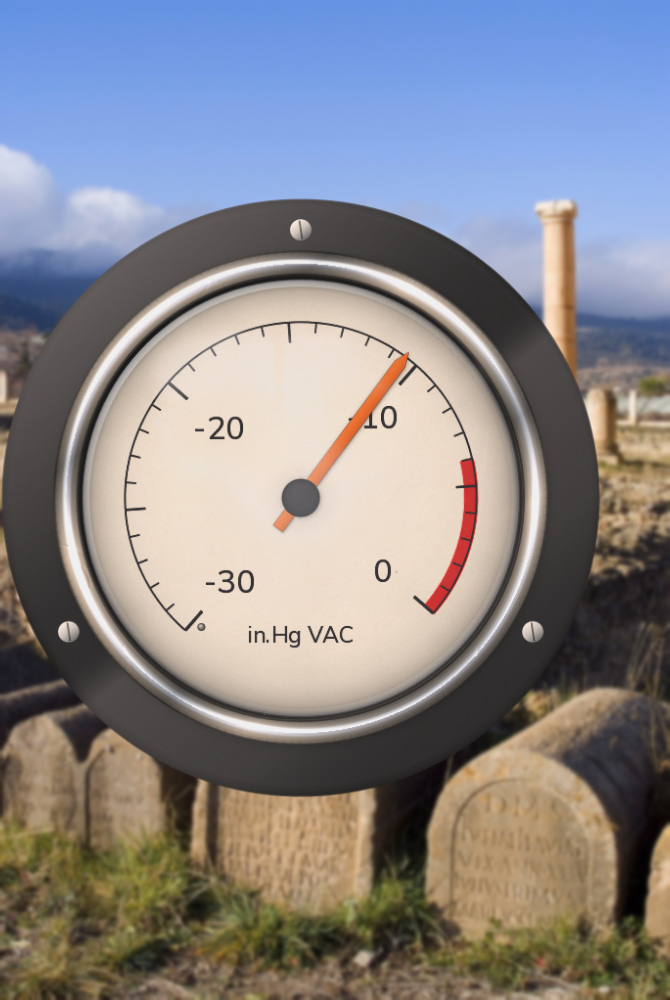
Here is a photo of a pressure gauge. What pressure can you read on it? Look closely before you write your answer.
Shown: -10.5 inHg
